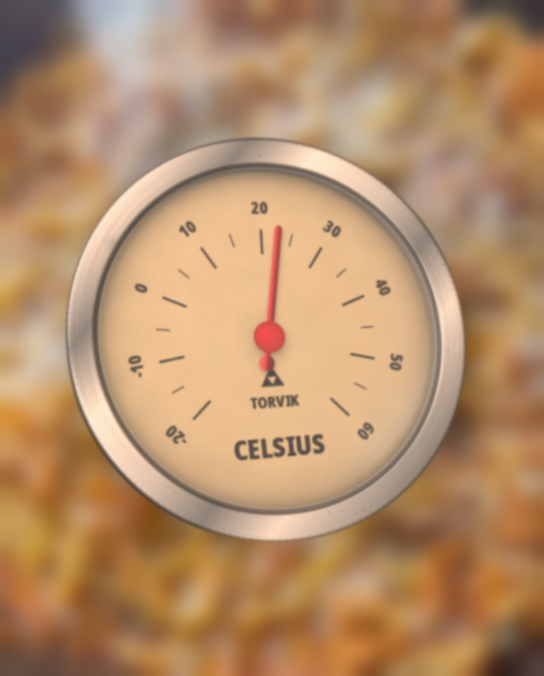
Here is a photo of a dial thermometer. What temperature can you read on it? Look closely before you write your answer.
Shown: 22.5 °C
